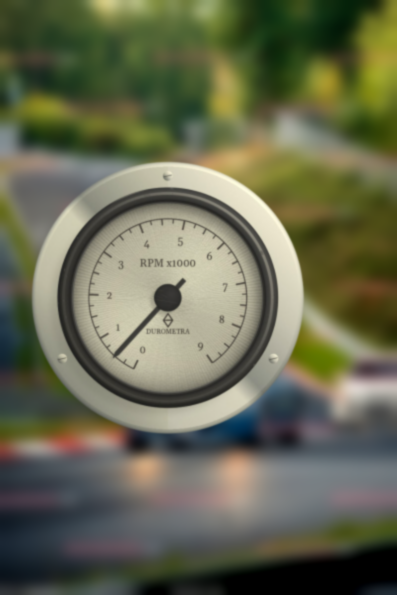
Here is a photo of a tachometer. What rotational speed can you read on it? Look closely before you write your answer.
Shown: 500 rpm
